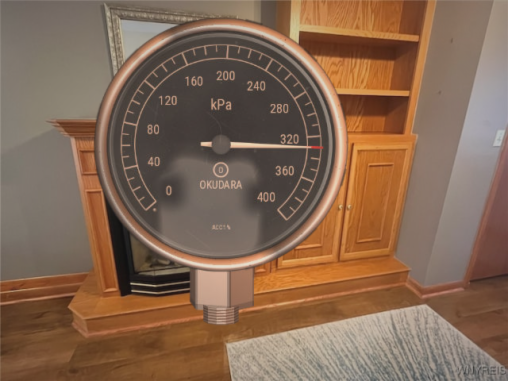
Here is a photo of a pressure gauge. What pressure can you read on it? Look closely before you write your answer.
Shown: 330 kPa
